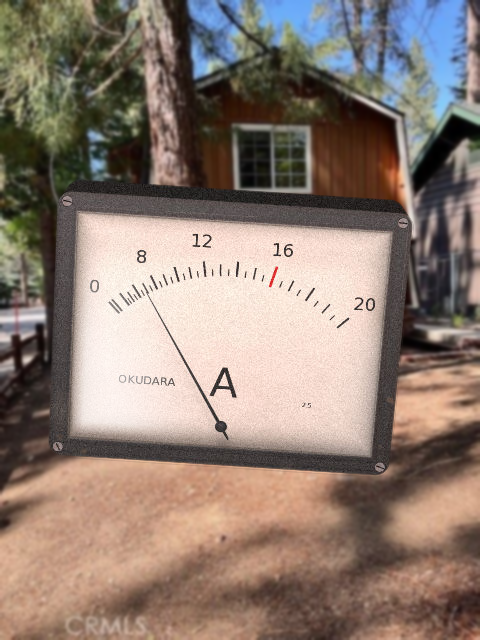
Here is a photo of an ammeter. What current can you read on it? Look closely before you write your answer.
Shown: 7 A
